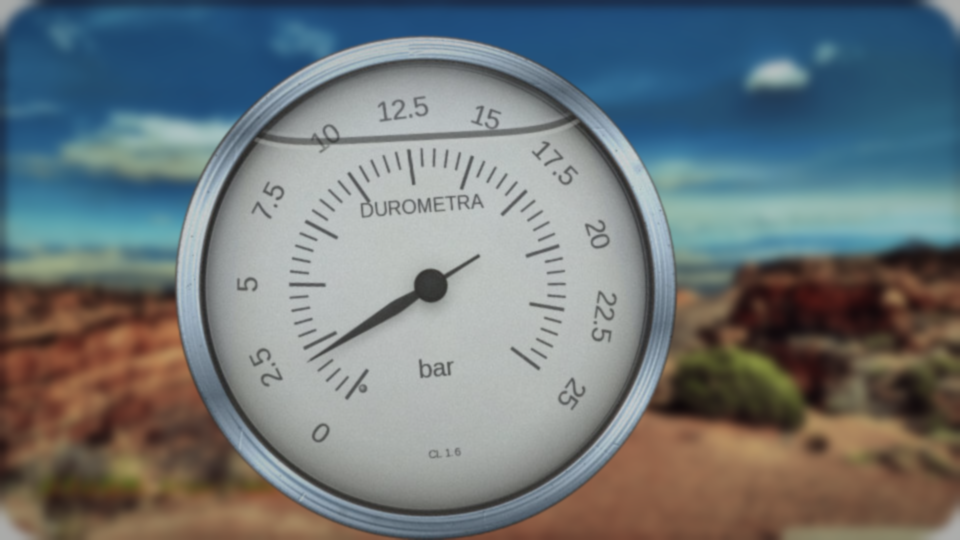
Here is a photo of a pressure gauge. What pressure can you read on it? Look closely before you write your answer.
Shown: 2 bar
